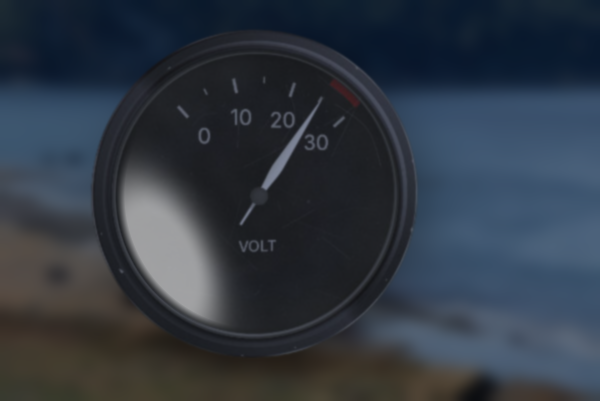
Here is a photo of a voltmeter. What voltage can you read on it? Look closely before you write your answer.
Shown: 25 V
